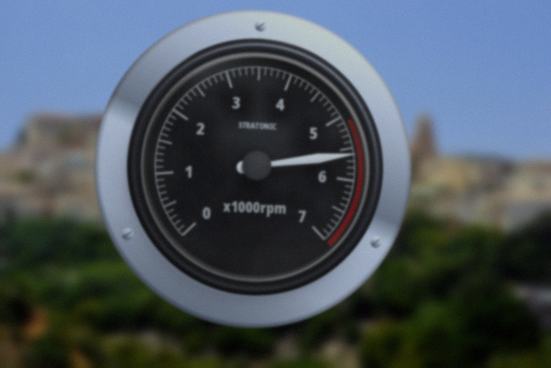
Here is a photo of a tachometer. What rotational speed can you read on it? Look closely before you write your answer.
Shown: 5600 rpm
